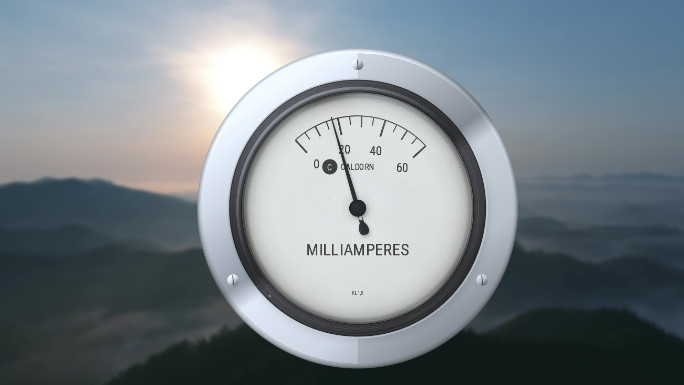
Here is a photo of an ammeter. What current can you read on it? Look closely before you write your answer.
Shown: 17.5 mA
